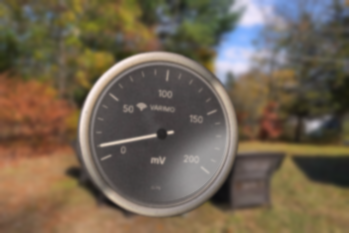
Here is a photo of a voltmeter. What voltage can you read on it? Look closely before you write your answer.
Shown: 10 mV
